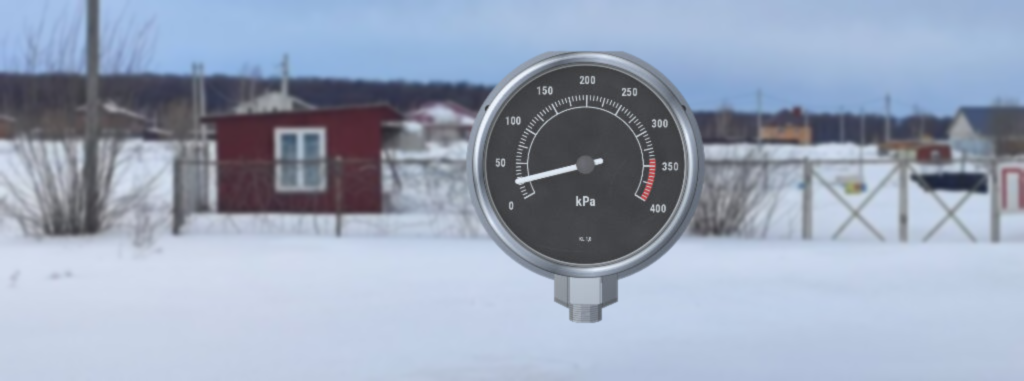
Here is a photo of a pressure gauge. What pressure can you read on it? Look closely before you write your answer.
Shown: 25 kPa
